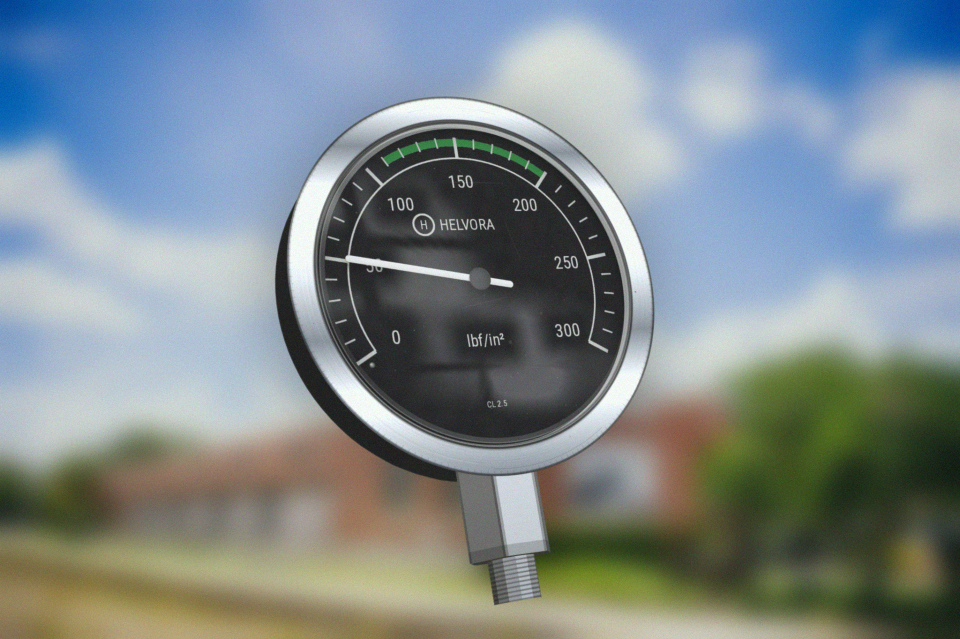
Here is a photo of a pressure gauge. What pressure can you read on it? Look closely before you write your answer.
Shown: 50 psi
